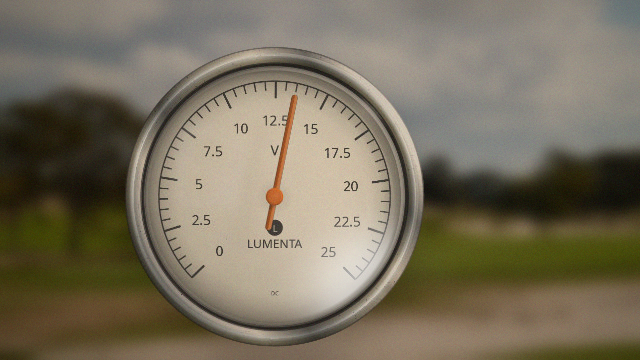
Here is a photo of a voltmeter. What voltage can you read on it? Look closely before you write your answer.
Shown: 13.5 V
